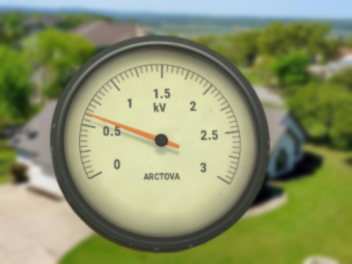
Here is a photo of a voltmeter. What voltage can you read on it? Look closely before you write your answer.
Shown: 0.6 kV
